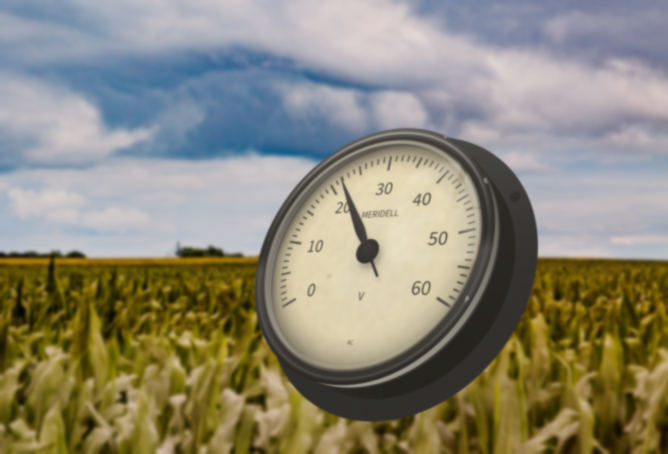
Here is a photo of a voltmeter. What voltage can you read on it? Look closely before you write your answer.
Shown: 22 V
